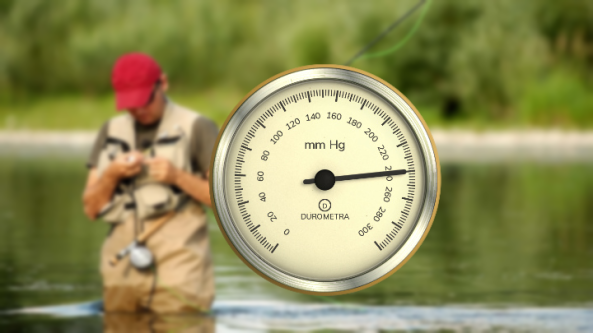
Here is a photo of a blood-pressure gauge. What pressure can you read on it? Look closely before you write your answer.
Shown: 240 mmHg
